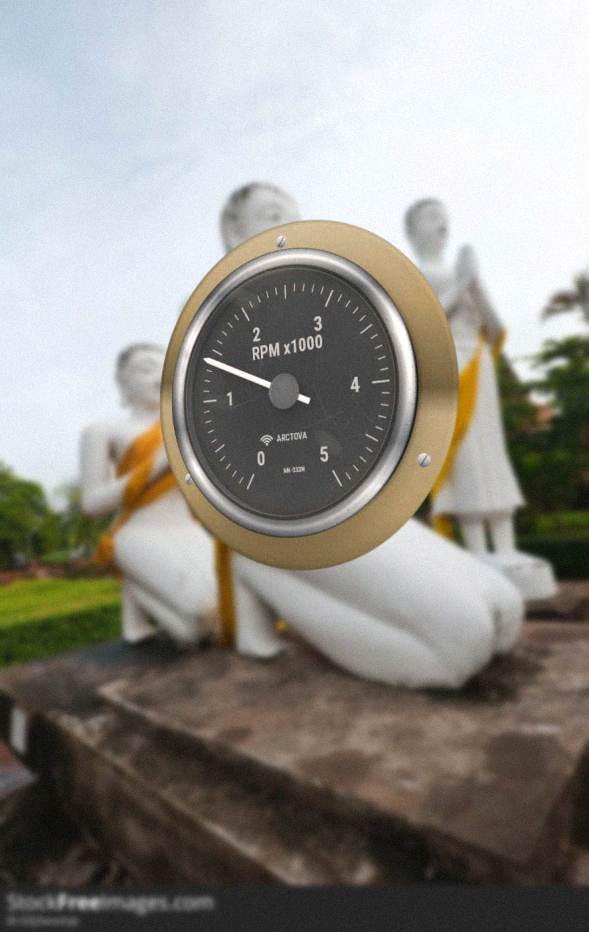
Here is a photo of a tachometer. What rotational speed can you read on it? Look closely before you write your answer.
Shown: 1400 rpm
